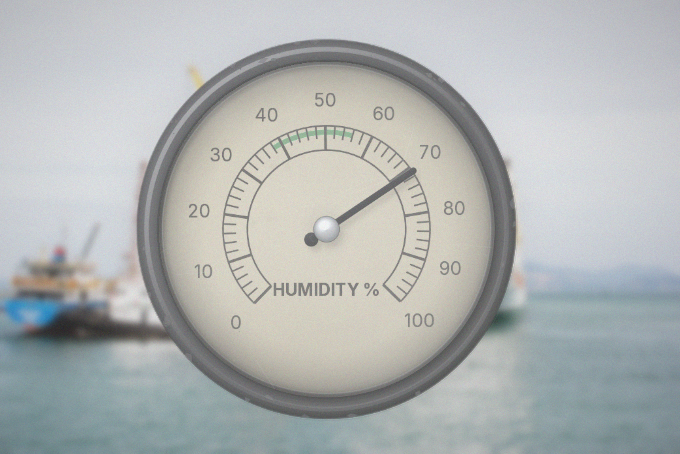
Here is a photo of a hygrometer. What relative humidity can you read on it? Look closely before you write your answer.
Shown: 71 %
